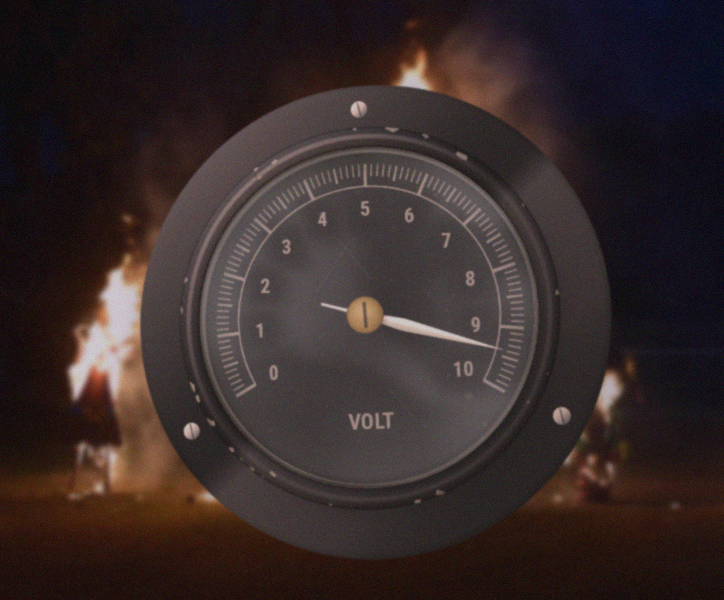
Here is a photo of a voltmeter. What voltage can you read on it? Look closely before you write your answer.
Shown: 9.4 V
